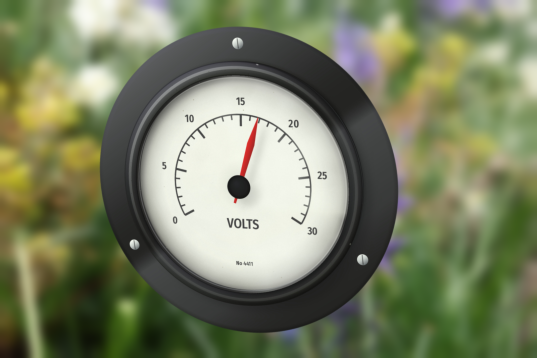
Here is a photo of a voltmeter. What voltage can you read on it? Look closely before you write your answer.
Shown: 17 V
